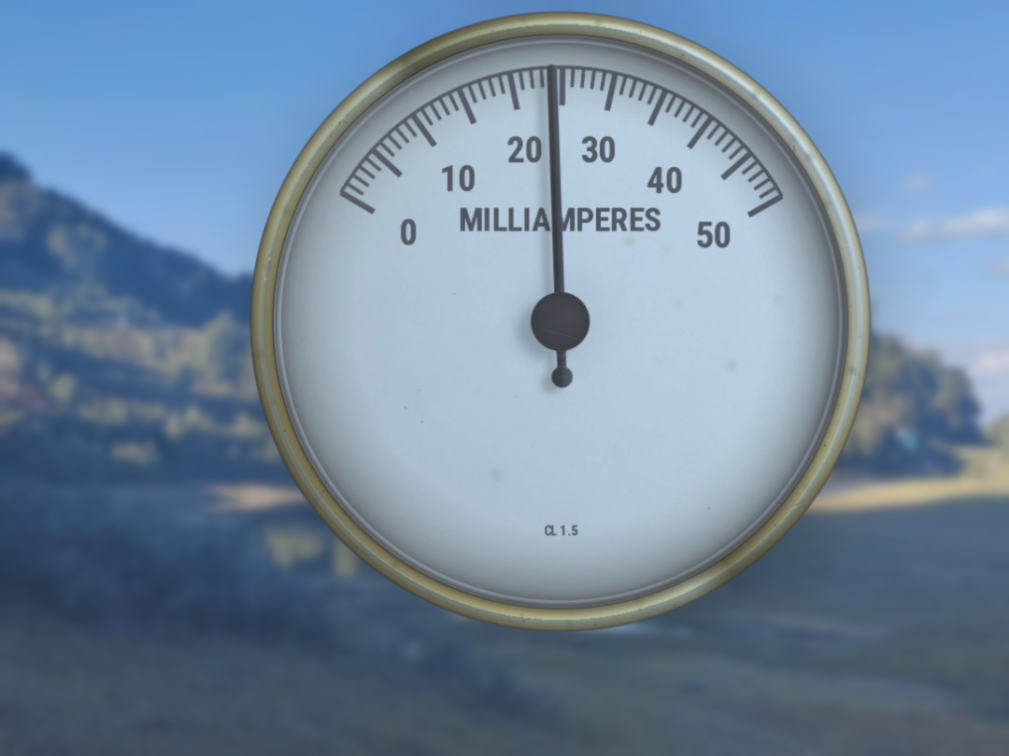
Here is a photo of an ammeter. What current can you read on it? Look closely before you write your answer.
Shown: 24 mA
